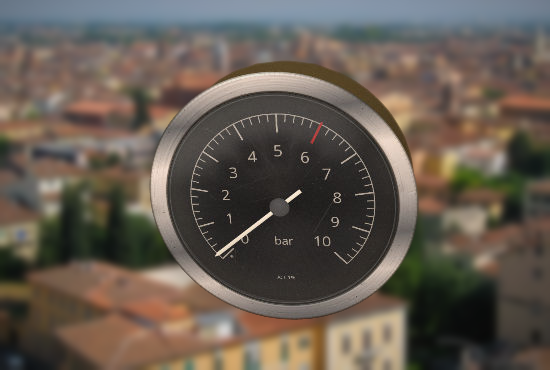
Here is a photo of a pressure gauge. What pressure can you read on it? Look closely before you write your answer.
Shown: 0.2 bar
